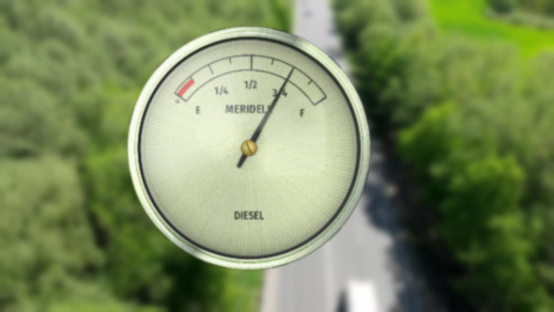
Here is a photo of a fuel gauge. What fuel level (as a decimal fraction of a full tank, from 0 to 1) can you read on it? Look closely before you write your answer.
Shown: 0.75
